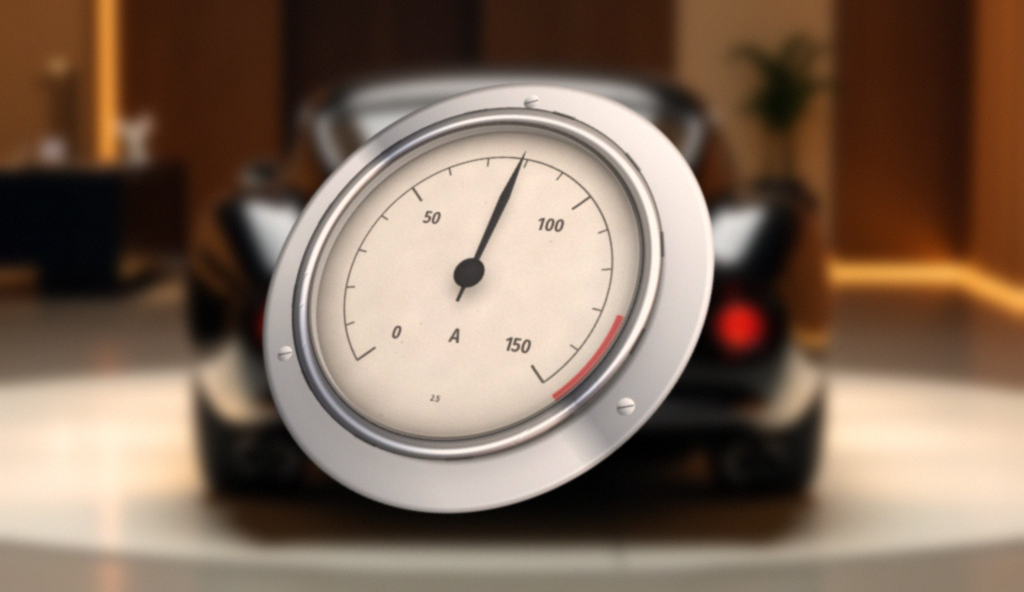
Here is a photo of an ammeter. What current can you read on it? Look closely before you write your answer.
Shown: 80 A
